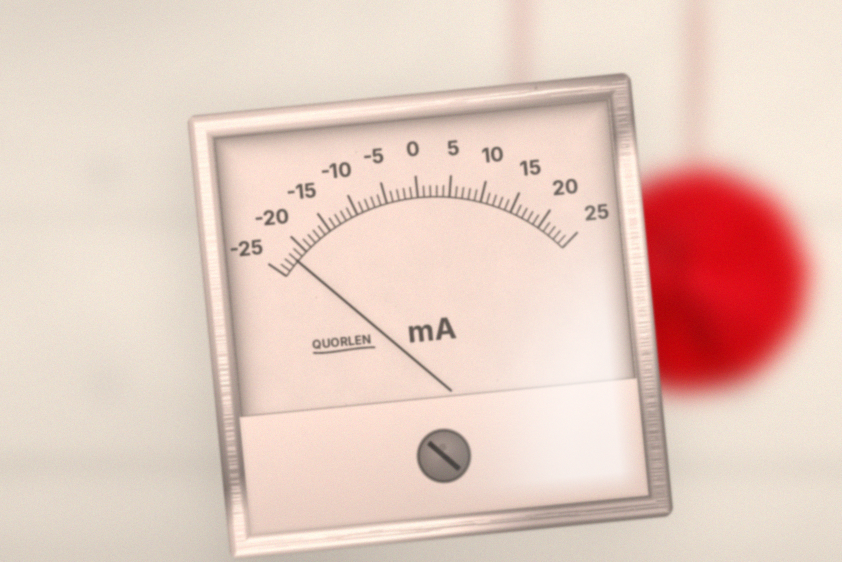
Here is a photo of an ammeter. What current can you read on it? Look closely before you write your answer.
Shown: -22 mA
